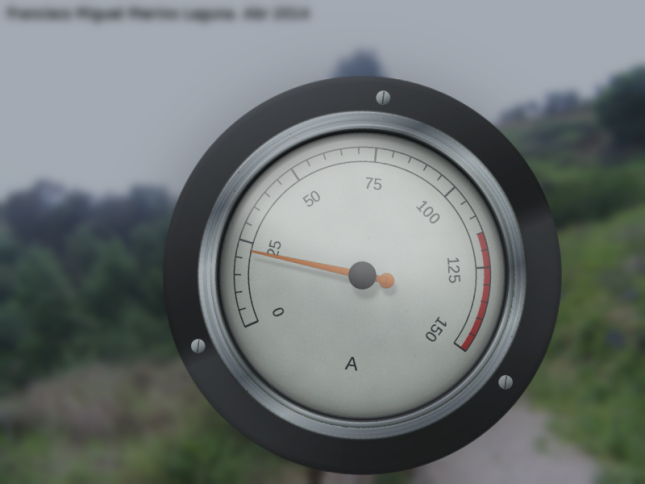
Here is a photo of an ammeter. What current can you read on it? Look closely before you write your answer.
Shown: 22.5 A
